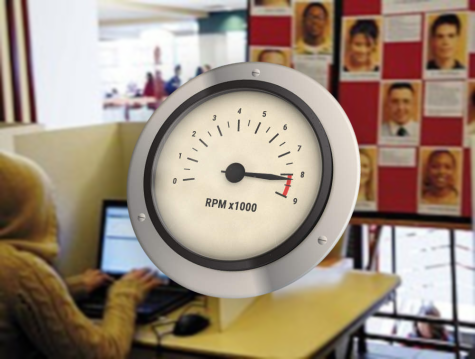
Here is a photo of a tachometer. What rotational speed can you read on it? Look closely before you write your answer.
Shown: 8250 rpm
